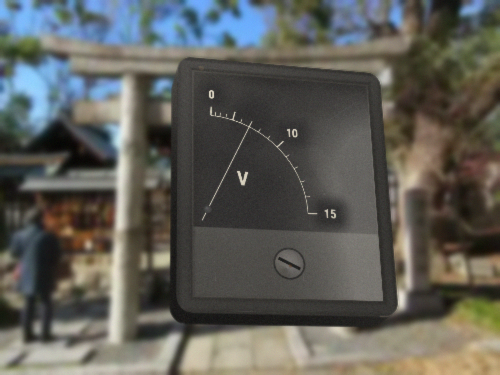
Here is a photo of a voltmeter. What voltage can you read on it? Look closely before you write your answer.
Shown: 7 V
